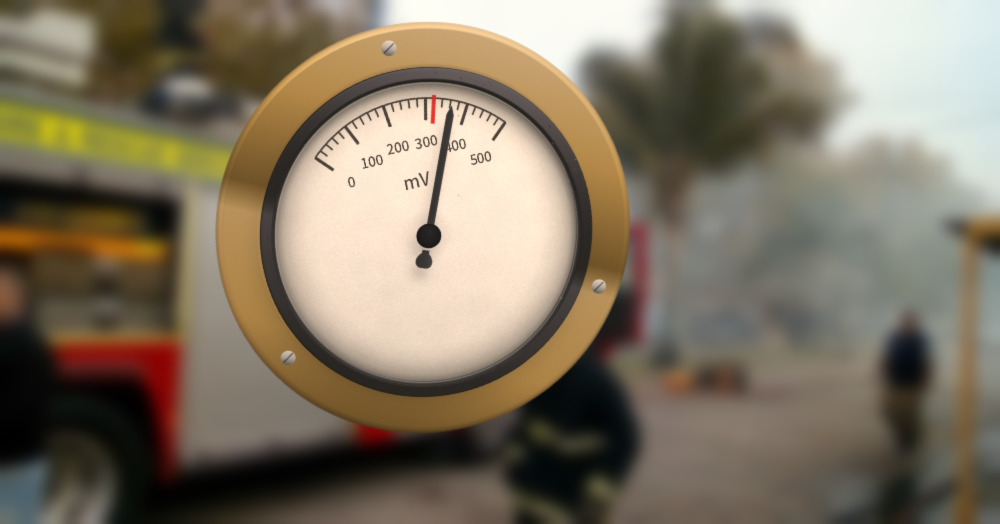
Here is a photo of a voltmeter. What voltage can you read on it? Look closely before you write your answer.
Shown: 360 mV
